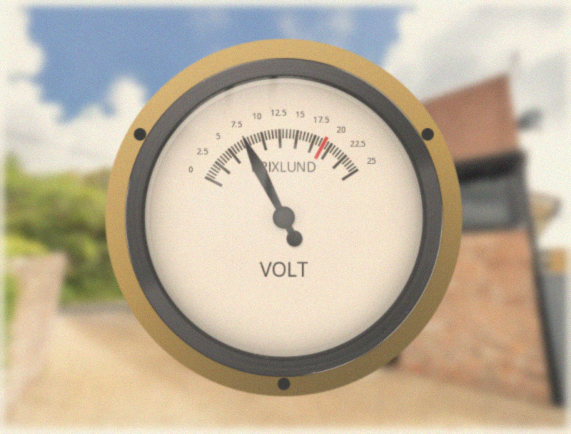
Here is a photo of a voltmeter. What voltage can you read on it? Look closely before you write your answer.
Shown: 7.5 V
